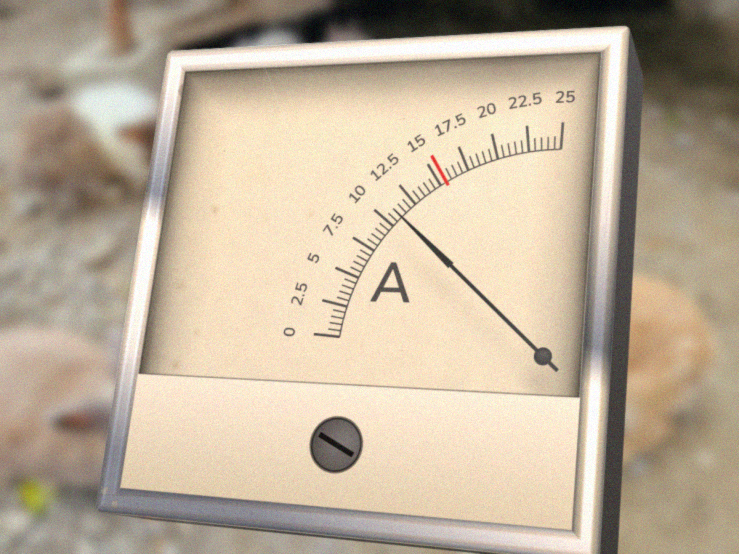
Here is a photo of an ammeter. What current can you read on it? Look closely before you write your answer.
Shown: 11 A
